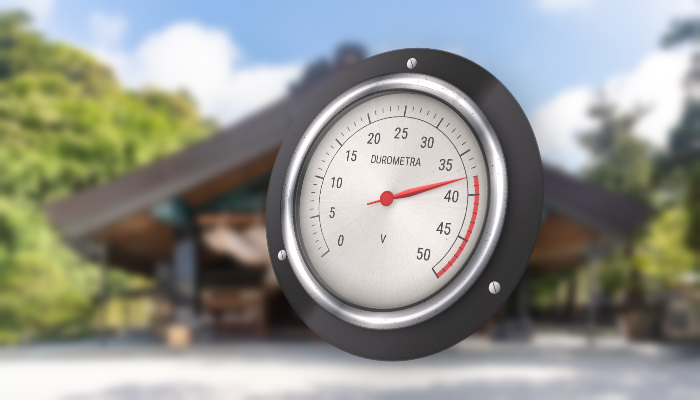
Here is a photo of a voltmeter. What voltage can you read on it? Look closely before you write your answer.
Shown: 38 V
